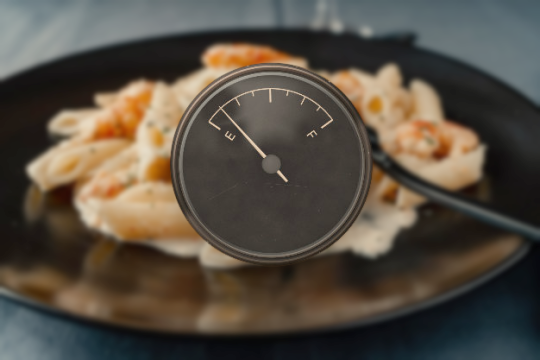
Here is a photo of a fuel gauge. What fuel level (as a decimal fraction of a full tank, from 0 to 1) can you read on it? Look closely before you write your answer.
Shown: 0.125
